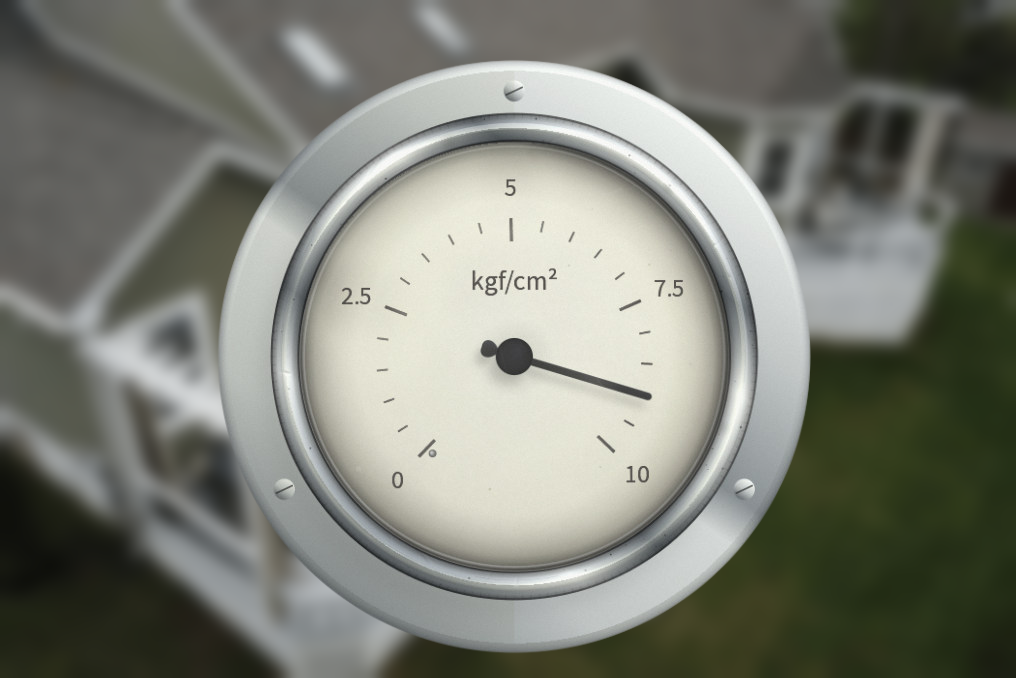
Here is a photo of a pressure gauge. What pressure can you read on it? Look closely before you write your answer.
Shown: 9 kg/cm²
